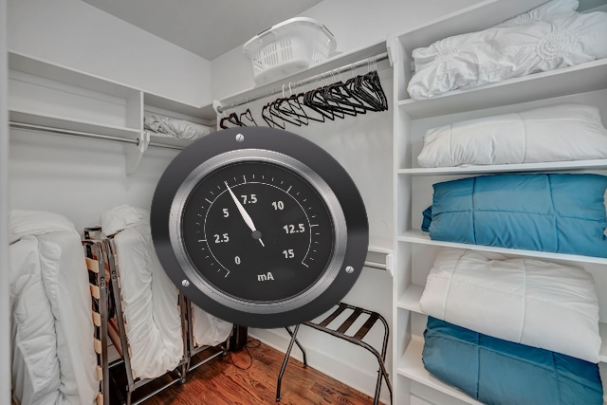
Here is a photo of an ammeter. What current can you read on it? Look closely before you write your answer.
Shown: 6.5 mA
